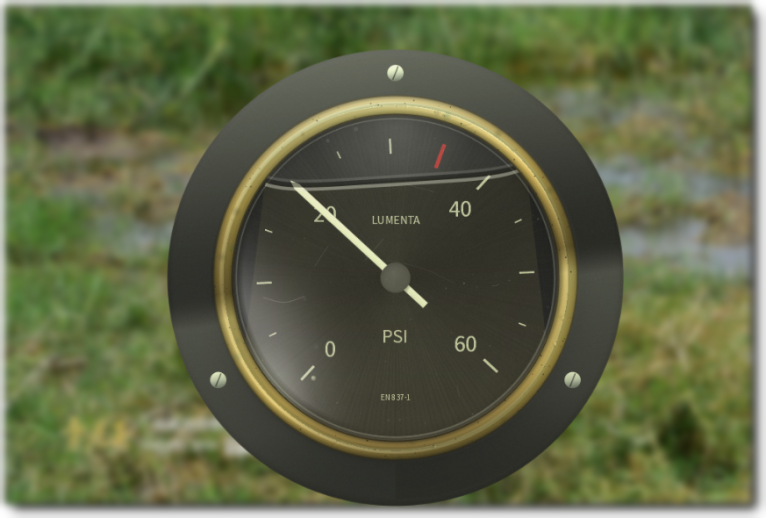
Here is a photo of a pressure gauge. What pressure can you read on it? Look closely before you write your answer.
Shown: 20 psi
